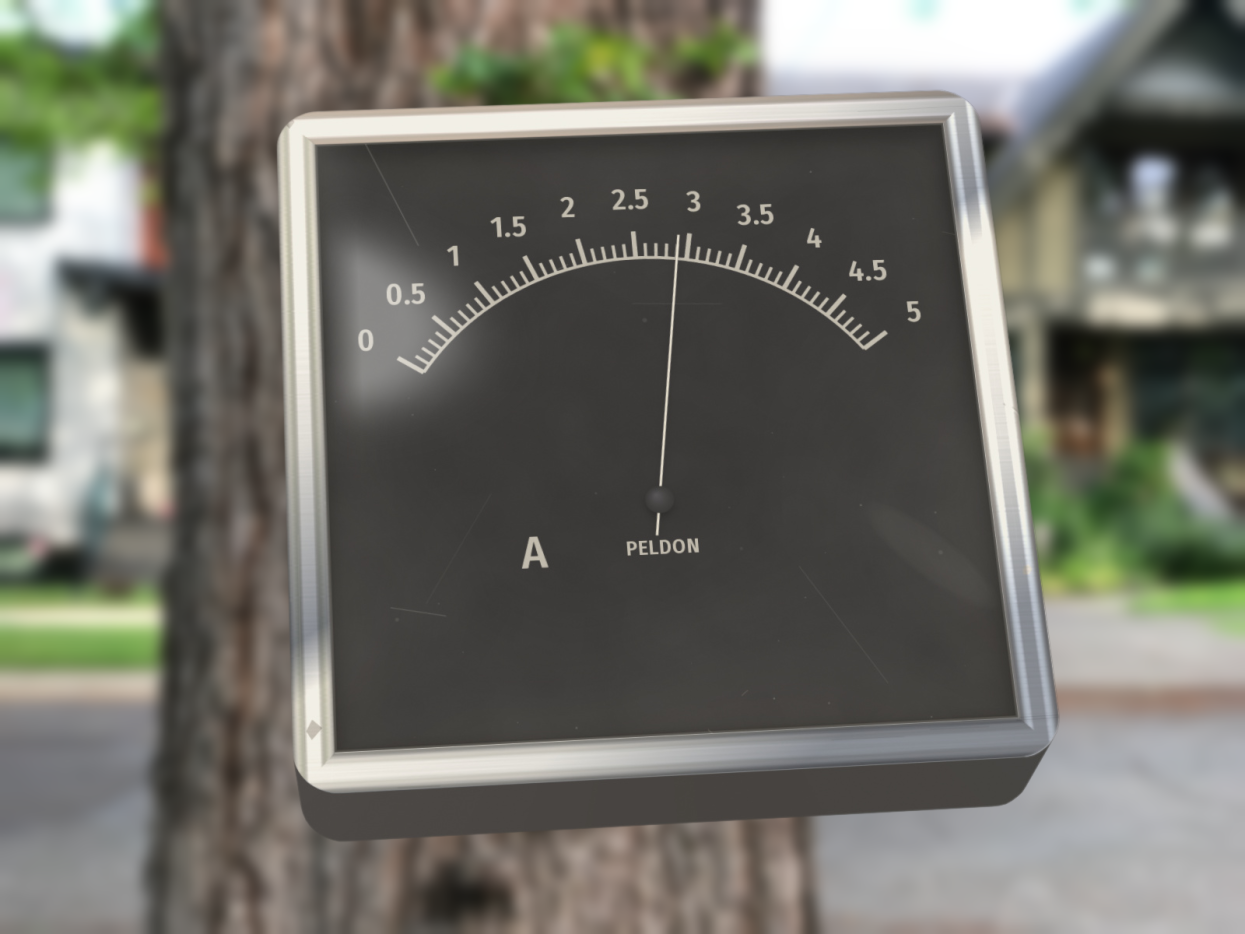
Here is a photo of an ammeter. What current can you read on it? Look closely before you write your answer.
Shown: 2.9 A
